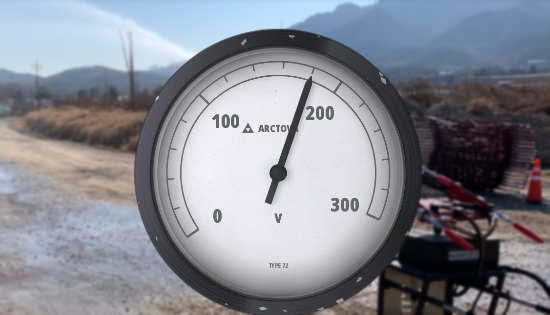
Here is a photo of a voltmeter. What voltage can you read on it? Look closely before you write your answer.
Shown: 180 V
